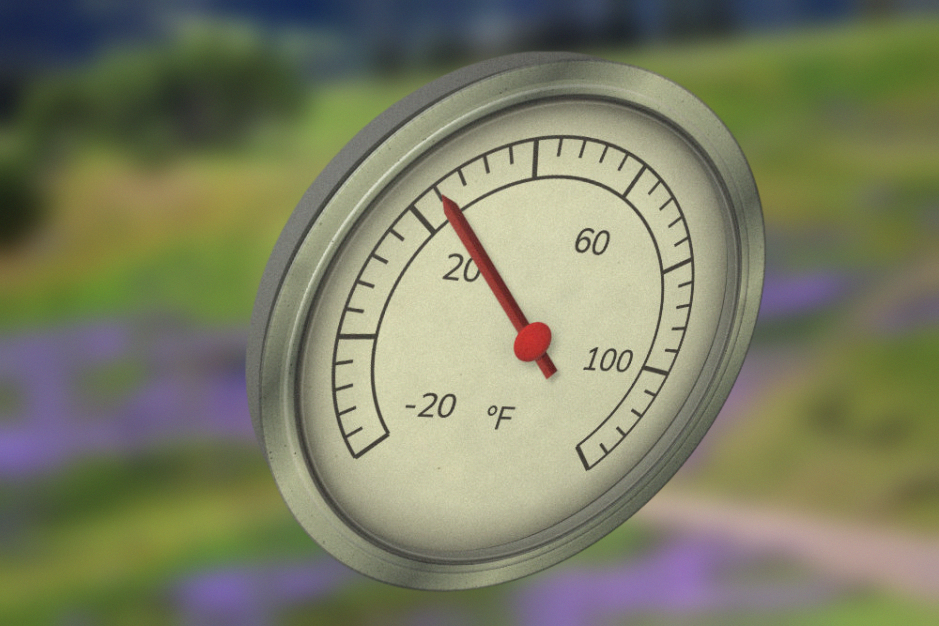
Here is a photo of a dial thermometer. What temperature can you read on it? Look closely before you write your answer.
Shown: 24 °F
